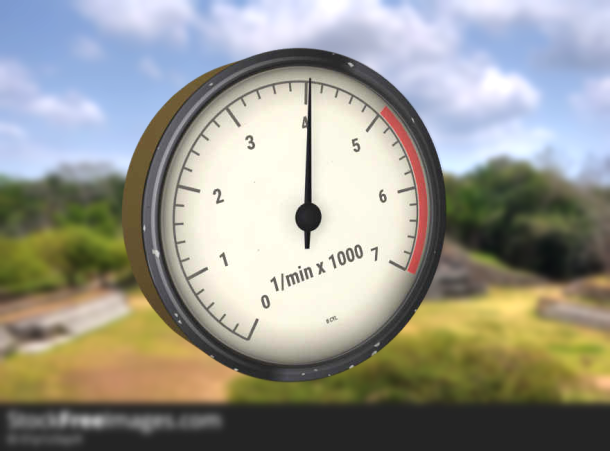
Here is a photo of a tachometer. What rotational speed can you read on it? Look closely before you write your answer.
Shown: 4000 rpm
